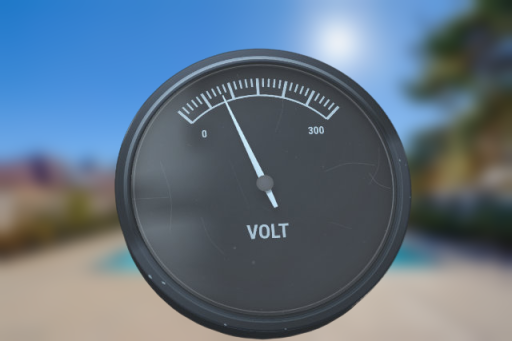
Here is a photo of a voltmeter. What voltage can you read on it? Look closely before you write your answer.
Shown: 80 V
